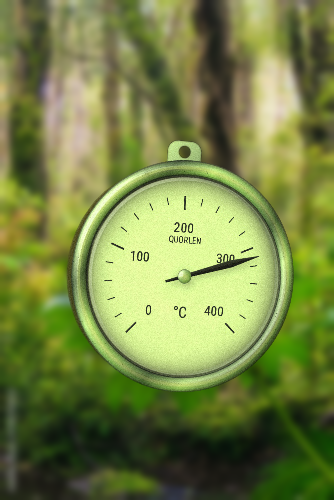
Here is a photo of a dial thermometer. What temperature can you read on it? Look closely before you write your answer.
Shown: 310 °C
